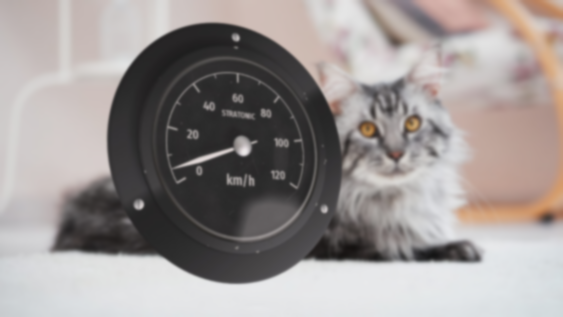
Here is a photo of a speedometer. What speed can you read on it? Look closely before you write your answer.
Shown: 5 km/h
